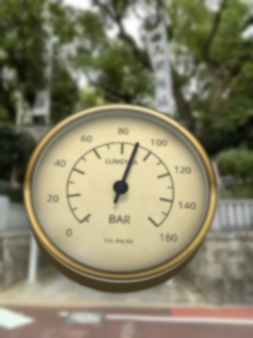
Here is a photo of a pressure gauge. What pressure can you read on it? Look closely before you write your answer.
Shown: 90 bar
